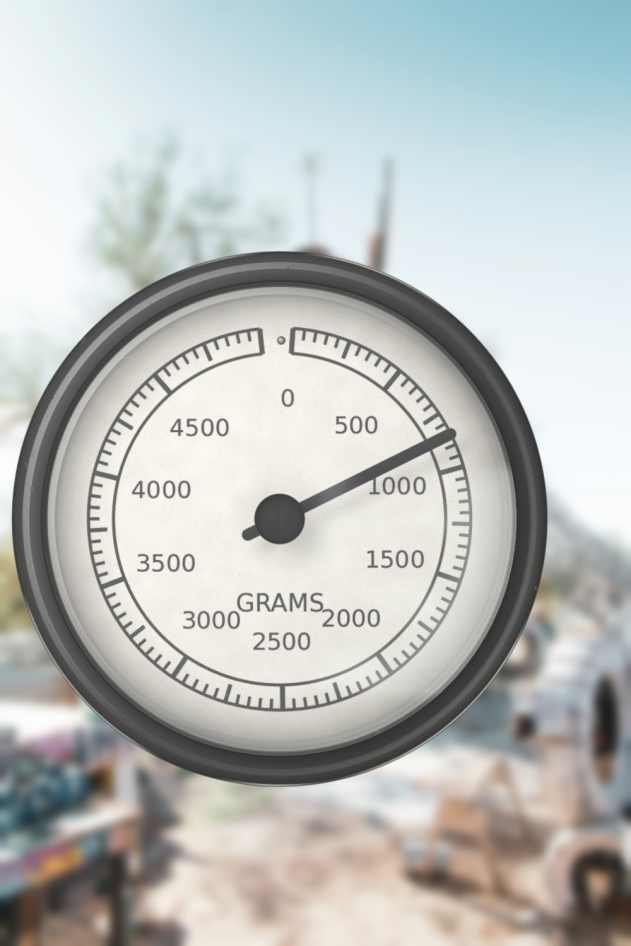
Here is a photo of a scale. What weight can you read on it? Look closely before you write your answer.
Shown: 850 g
